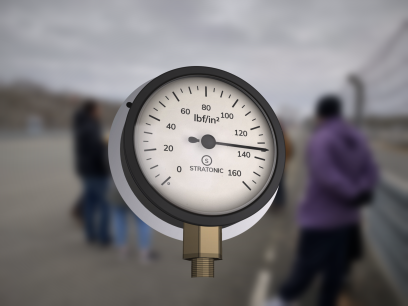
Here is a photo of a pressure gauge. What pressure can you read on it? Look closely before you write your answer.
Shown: 135 psi
